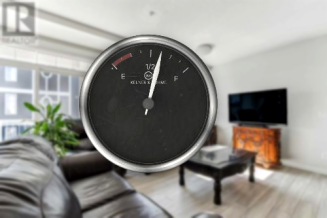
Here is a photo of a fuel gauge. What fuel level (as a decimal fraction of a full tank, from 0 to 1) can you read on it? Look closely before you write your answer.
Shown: 0.625
